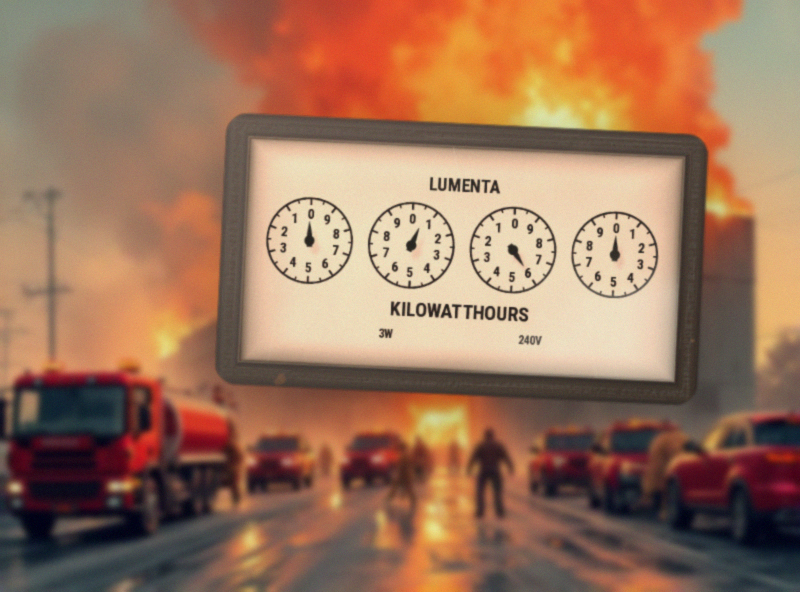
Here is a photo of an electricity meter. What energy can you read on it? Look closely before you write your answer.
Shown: 60 kWh
